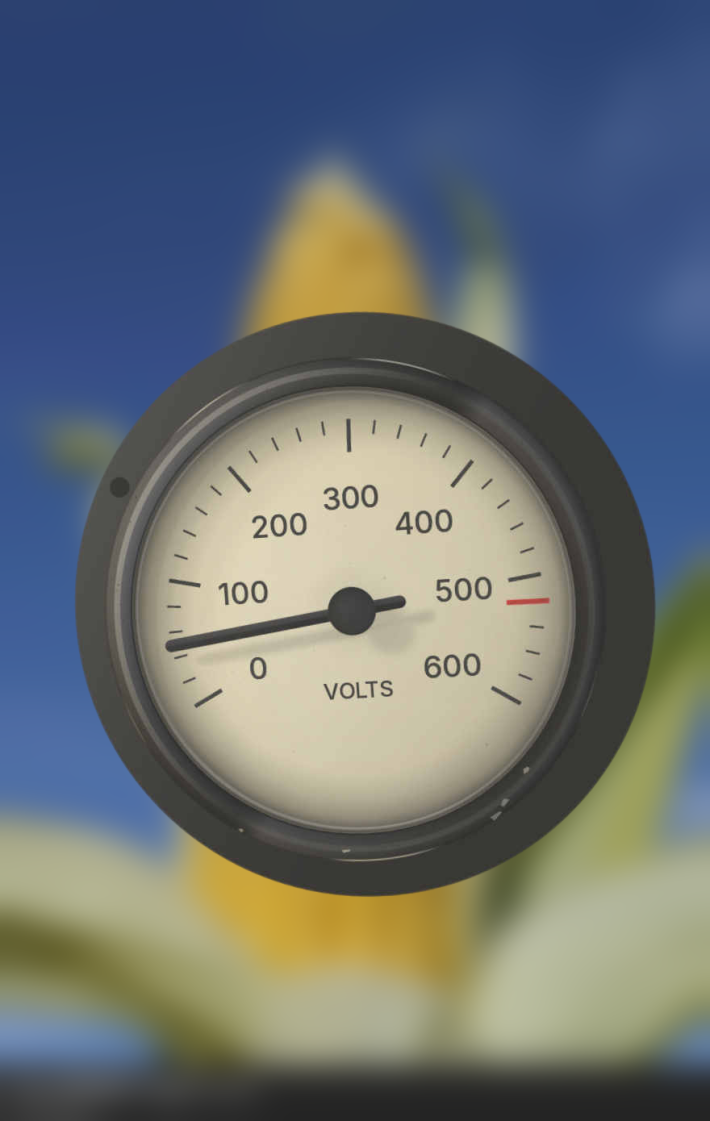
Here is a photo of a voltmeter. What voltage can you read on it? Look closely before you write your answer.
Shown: 50 V
